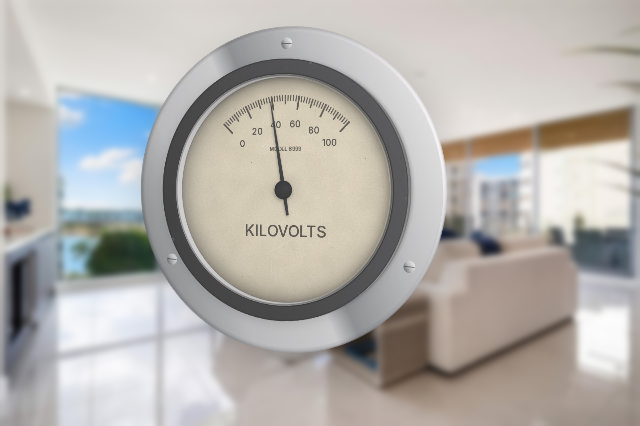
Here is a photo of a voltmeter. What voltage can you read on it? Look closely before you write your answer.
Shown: 40 kV
